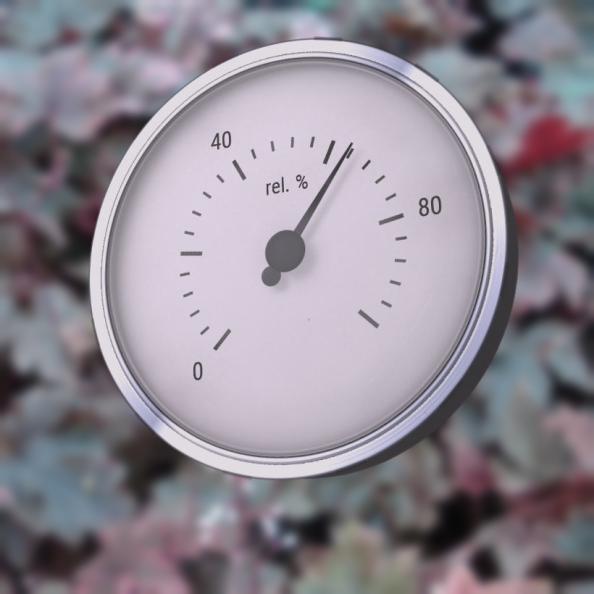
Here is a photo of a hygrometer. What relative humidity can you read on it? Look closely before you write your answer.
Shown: 64 %
